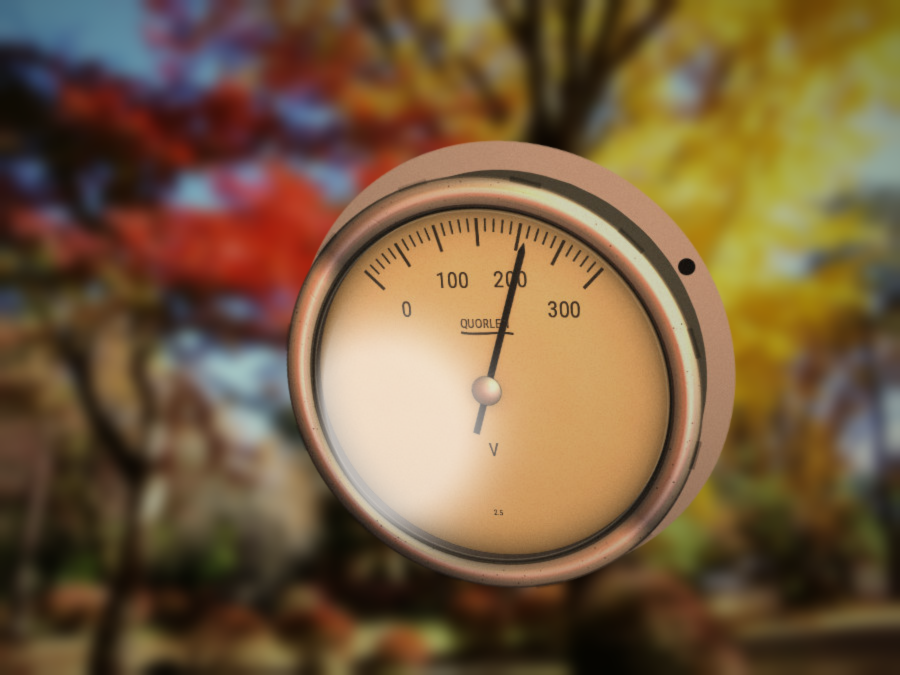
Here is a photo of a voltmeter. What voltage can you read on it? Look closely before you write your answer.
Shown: 210 V
